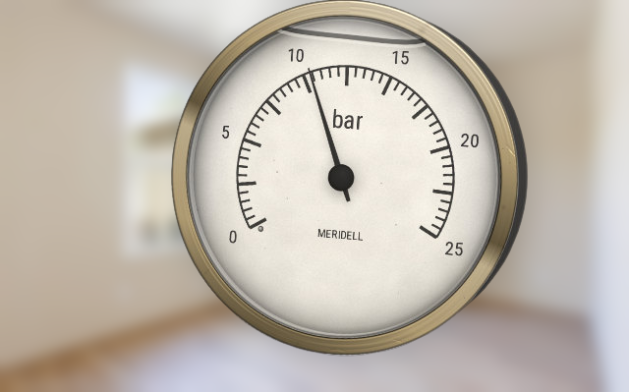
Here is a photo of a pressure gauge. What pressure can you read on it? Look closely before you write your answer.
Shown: 10.5 bar
